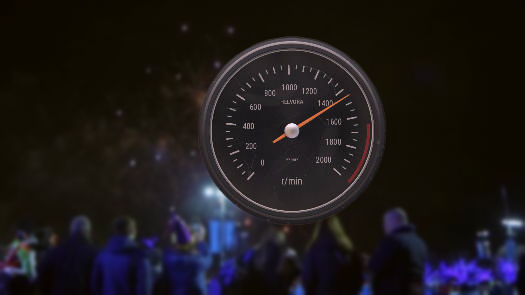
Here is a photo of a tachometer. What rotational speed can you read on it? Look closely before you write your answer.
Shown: 1450 rpm
